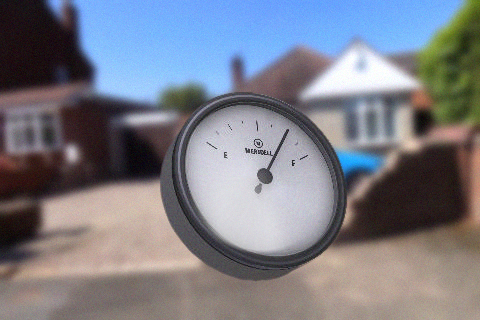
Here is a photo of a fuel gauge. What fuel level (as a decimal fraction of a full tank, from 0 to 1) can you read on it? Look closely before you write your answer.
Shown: 0.75
